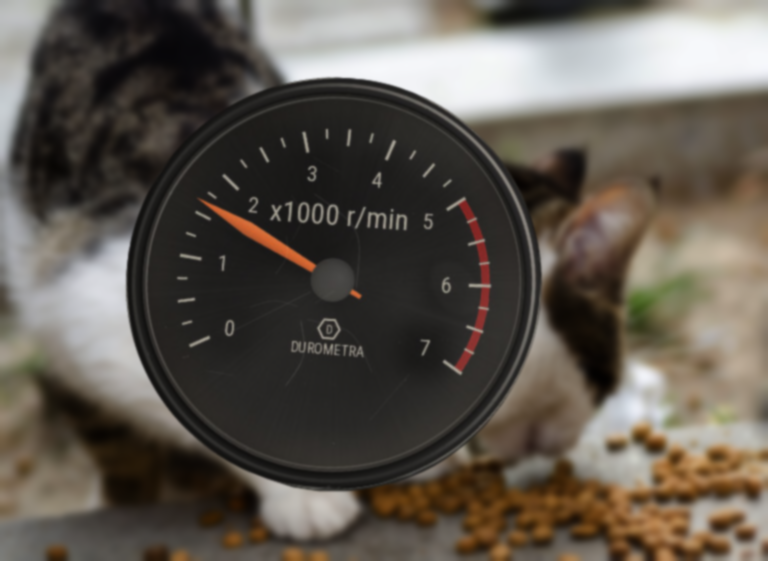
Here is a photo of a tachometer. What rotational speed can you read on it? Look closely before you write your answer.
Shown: 1625 rpm
